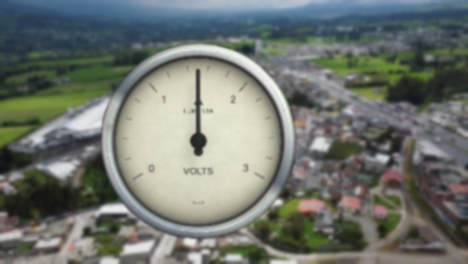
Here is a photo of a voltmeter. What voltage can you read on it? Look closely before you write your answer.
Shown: 1.5 V
